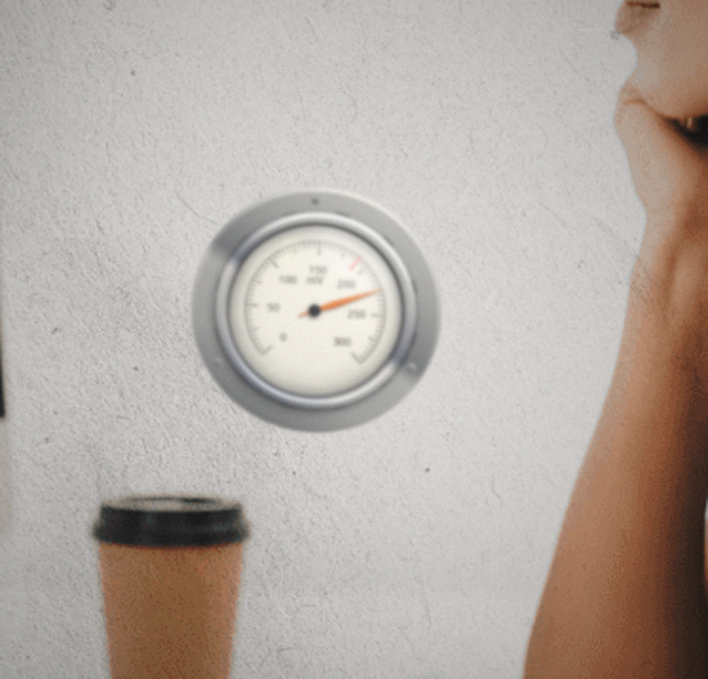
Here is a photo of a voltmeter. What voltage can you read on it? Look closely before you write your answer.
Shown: 225 mV
